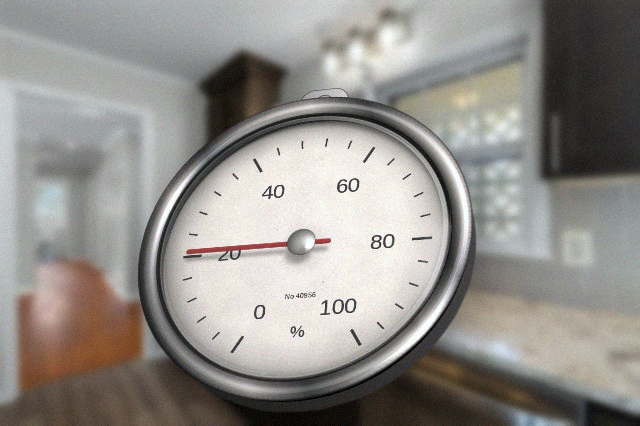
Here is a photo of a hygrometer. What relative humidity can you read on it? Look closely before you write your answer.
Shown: 20 %
